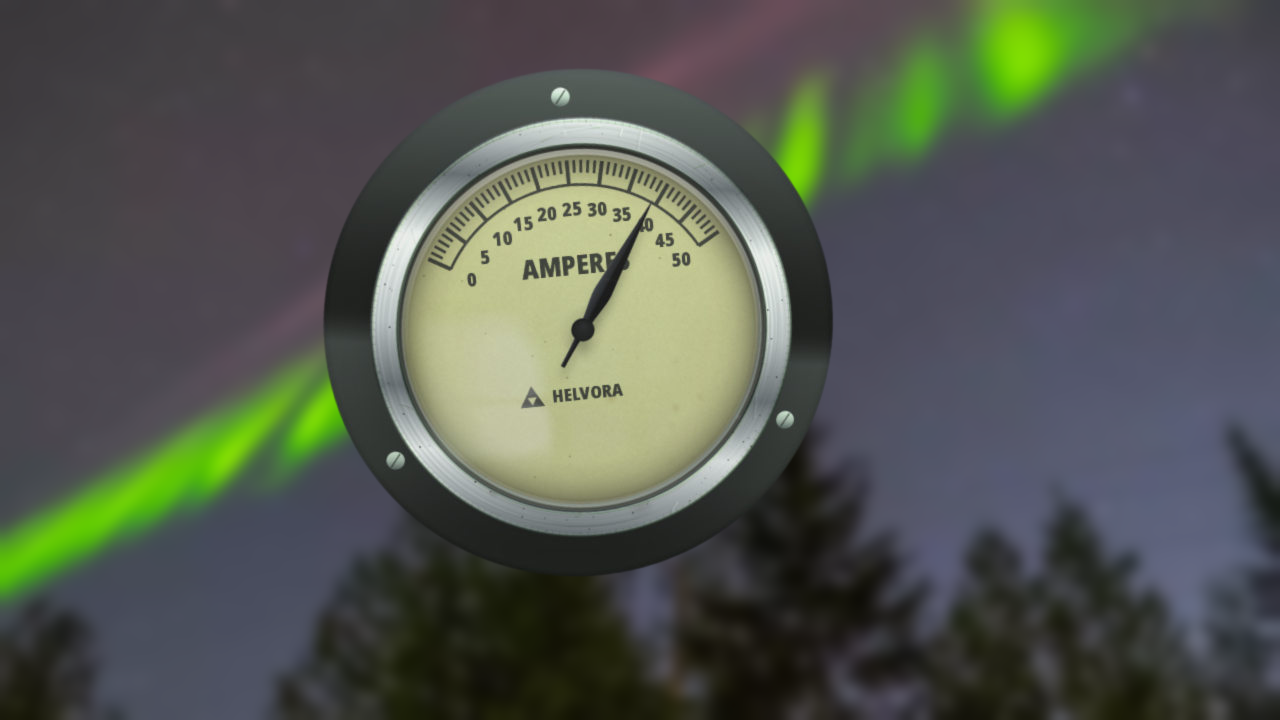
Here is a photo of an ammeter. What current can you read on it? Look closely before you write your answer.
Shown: 39 A
